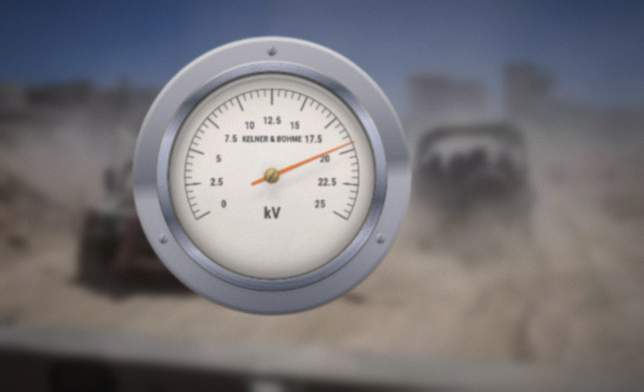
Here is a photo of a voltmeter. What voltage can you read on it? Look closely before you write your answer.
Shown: 19.5 kV
